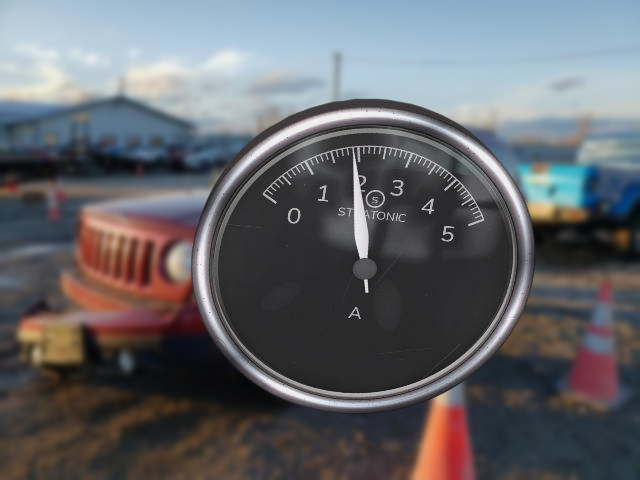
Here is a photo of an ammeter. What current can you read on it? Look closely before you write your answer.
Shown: 1.9 A
